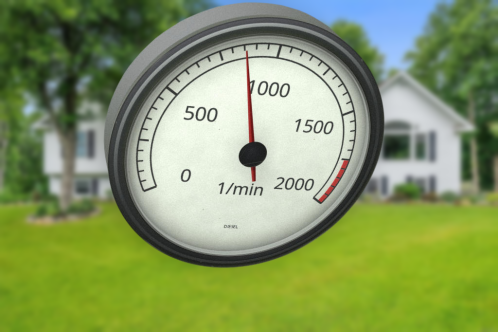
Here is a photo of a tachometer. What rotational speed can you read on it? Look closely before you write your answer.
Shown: 850 rpm
